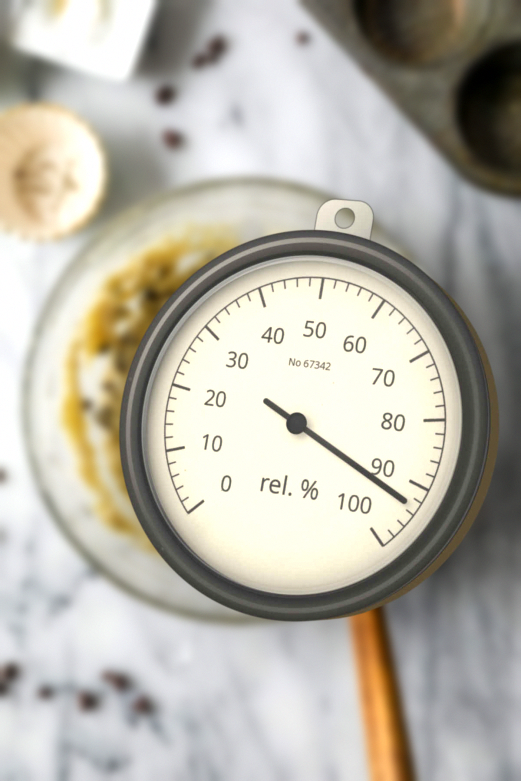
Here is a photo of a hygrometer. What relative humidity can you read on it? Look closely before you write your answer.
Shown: 93 %
